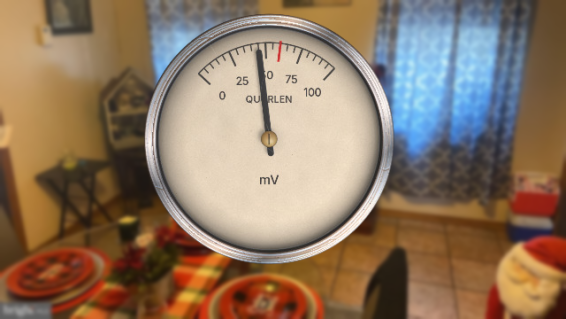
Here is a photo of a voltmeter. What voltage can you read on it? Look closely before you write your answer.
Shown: 45 mV
